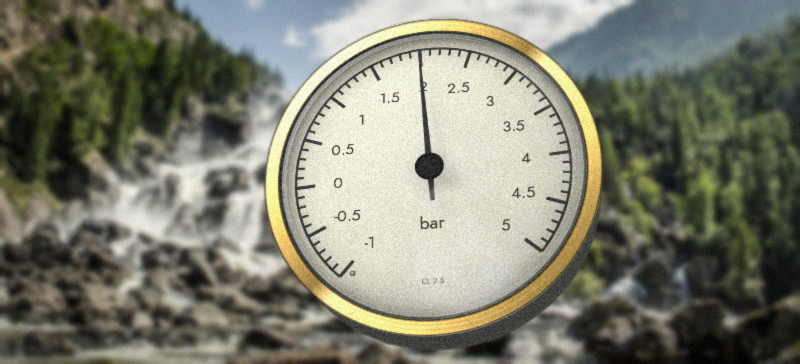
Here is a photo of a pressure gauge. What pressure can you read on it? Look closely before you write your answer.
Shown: 2 bar
